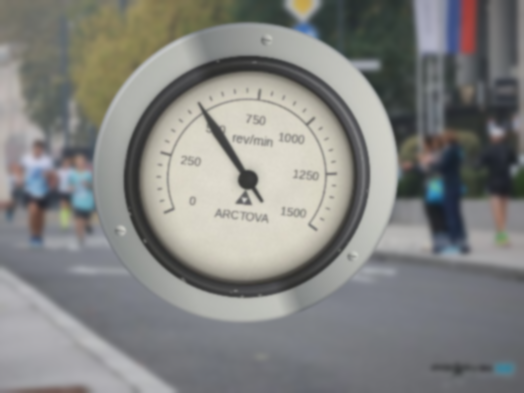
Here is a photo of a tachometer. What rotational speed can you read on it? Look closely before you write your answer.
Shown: 500 rpm
